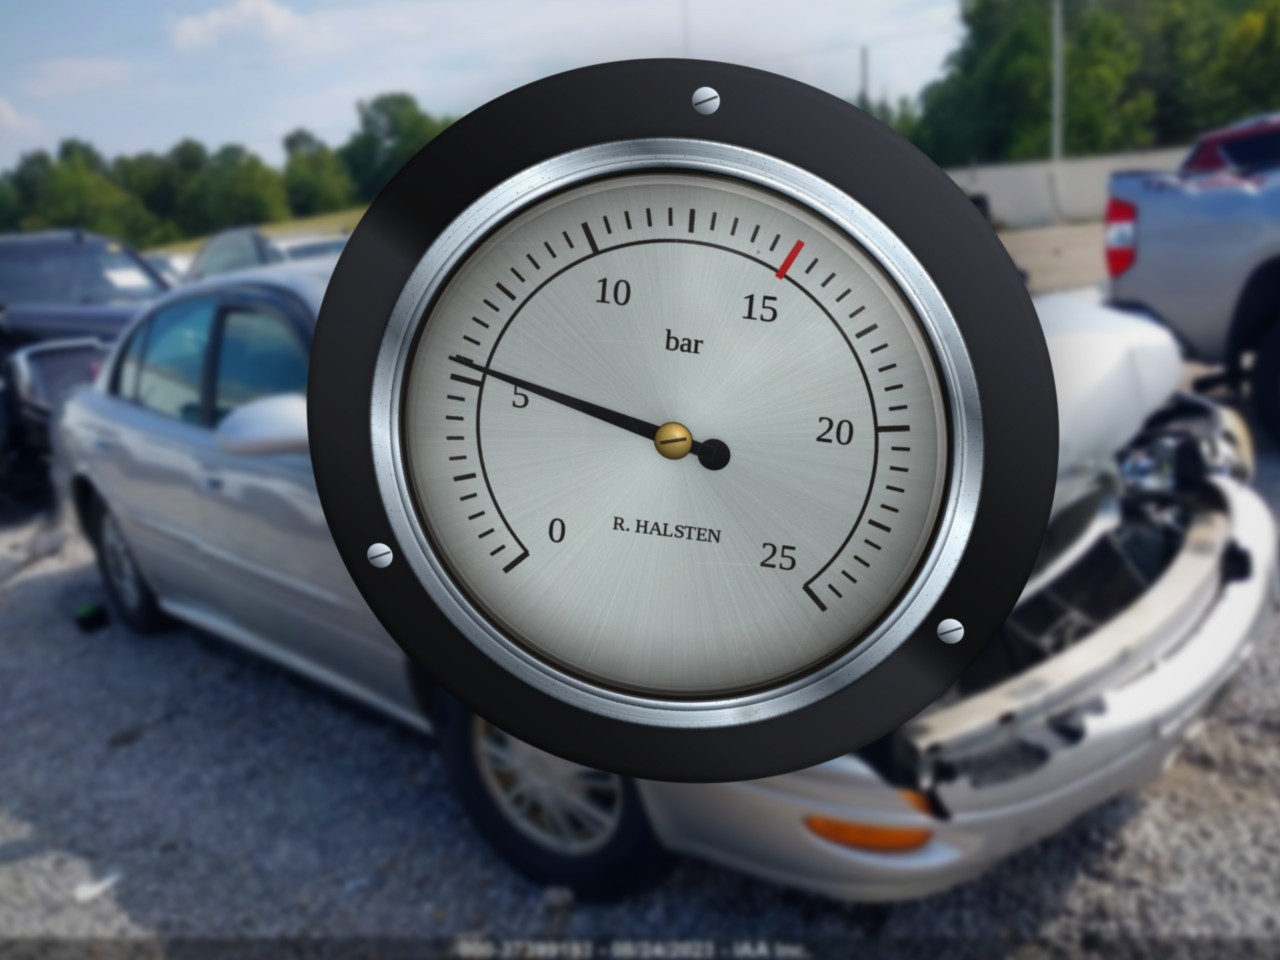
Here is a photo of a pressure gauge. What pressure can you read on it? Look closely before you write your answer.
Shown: 5.5 bar
